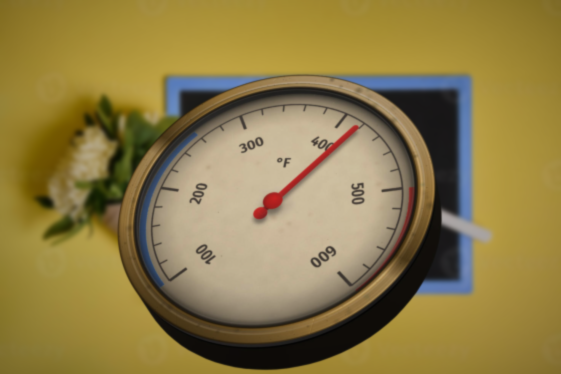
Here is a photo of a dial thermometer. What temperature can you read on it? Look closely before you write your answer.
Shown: 420 °F
